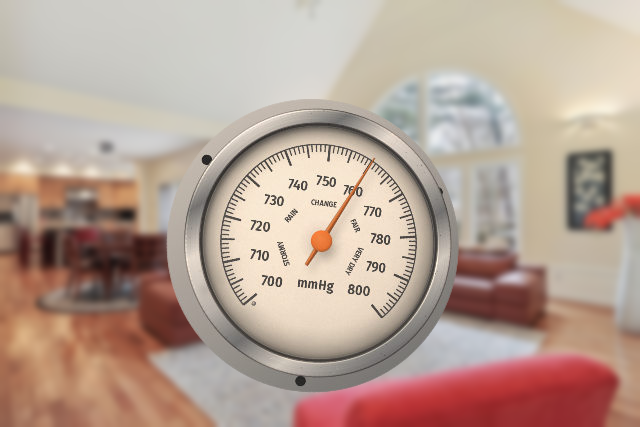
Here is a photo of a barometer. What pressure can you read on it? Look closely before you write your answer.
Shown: 760 mmHg
